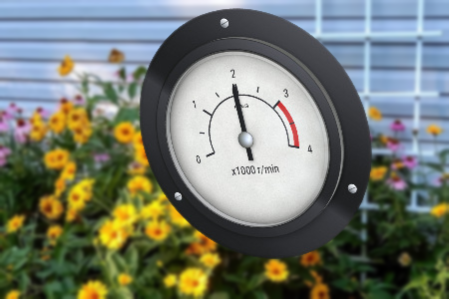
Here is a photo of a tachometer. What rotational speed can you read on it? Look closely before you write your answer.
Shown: 2000 rpm
